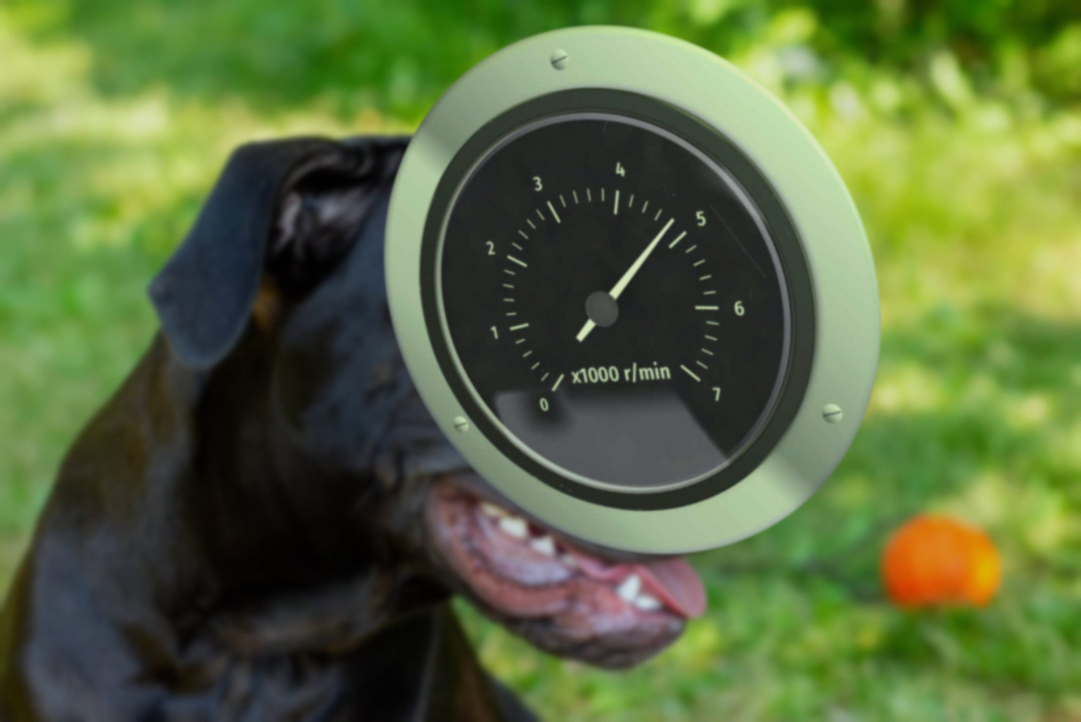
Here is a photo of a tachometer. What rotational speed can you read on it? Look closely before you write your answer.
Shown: 4800 rpm
